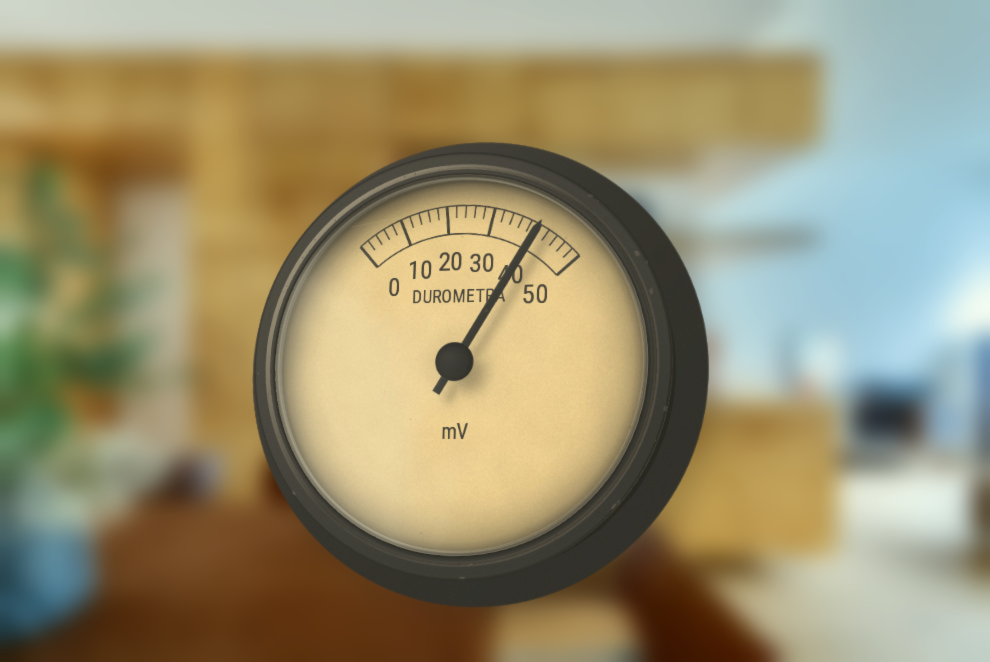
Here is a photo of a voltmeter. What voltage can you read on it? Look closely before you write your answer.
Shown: 40 mV
